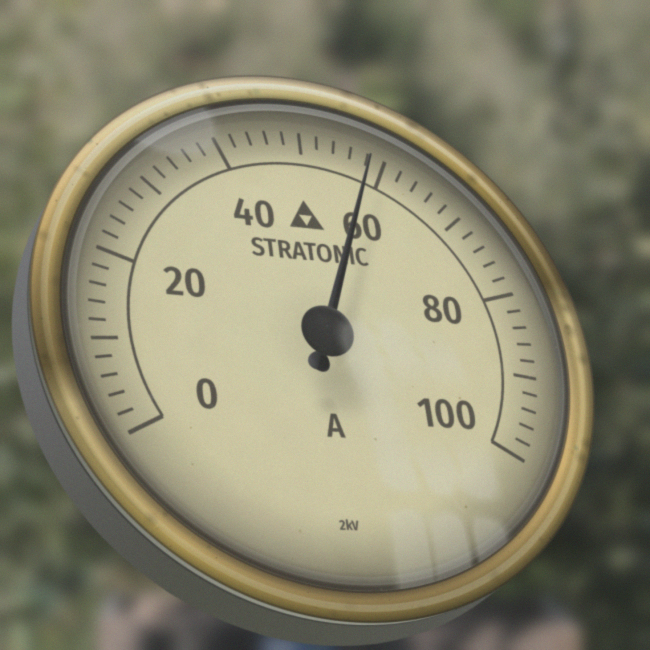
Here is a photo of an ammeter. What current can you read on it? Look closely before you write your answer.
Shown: 58 A
